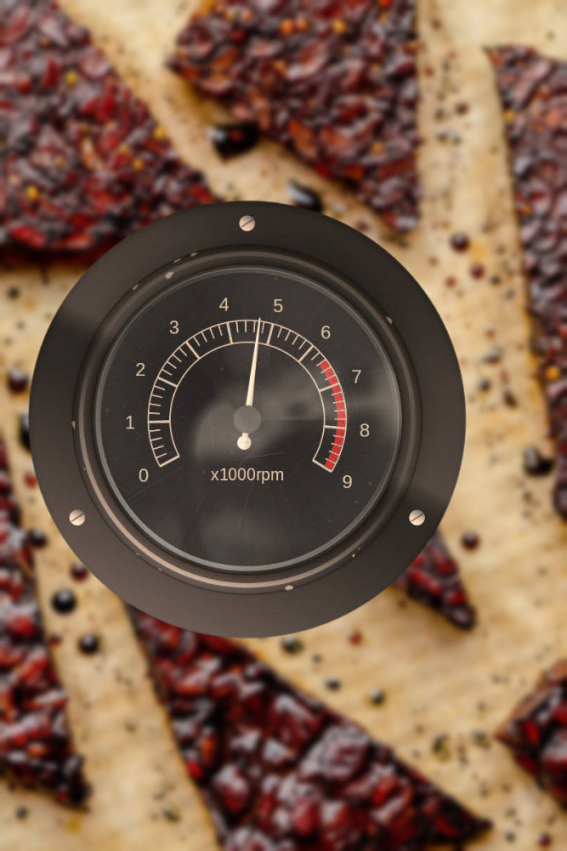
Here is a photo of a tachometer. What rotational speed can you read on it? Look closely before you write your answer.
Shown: 4700 rpm
